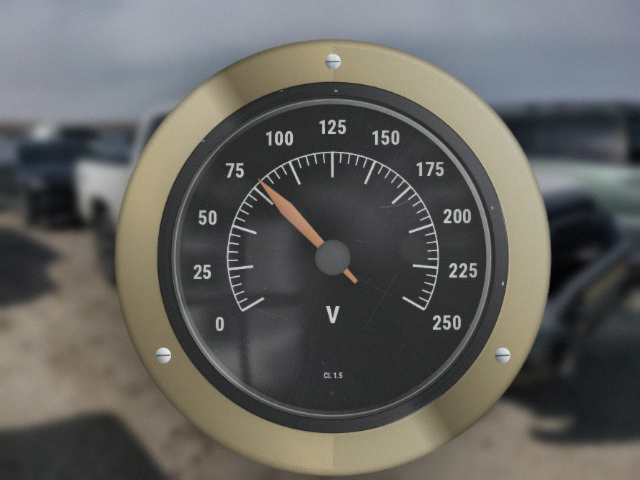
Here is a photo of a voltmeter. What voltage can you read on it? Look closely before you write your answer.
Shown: 80 V
